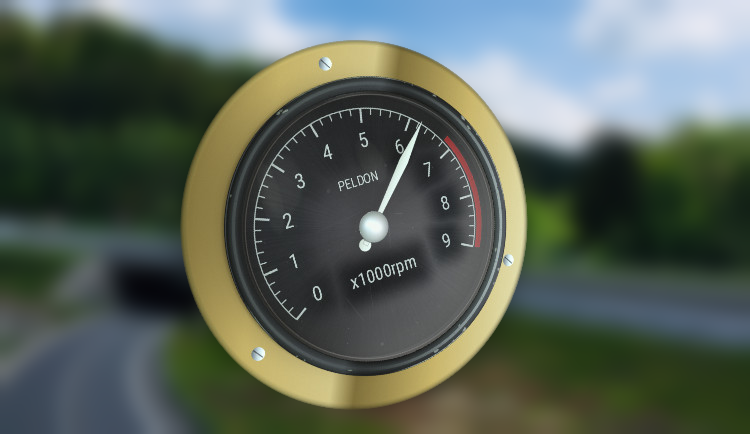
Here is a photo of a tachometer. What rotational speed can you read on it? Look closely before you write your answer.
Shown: 6200 rpm
